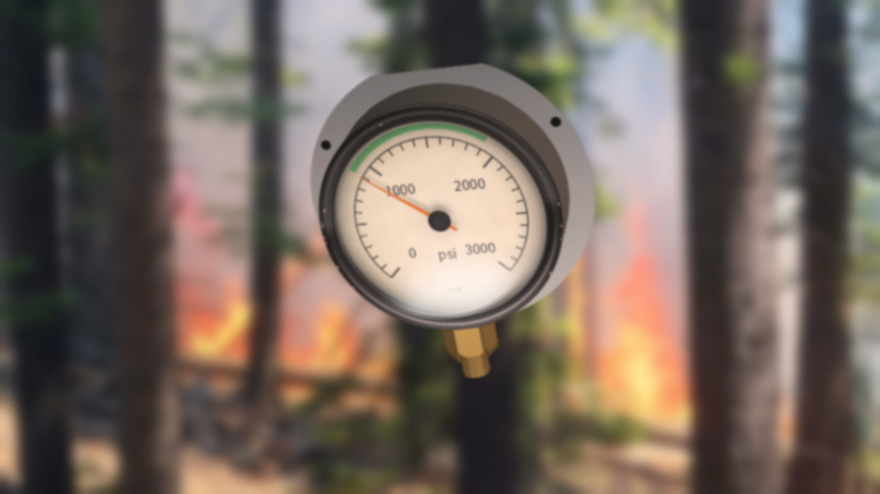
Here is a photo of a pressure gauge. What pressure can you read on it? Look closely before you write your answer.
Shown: 900 psi
